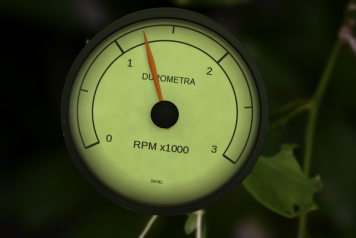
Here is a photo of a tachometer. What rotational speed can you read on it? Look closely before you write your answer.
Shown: 1250 rpm
